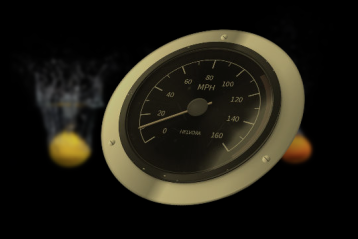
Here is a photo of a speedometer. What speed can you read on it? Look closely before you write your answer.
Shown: 10 mph
